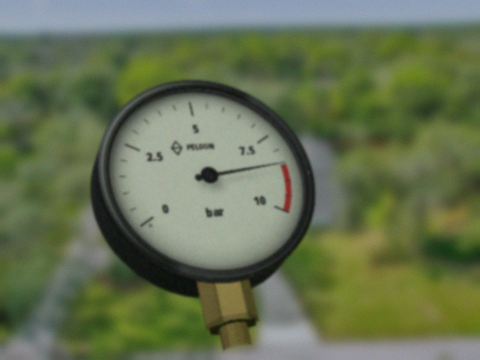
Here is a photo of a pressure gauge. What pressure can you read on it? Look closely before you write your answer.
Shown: 8.5 bar
